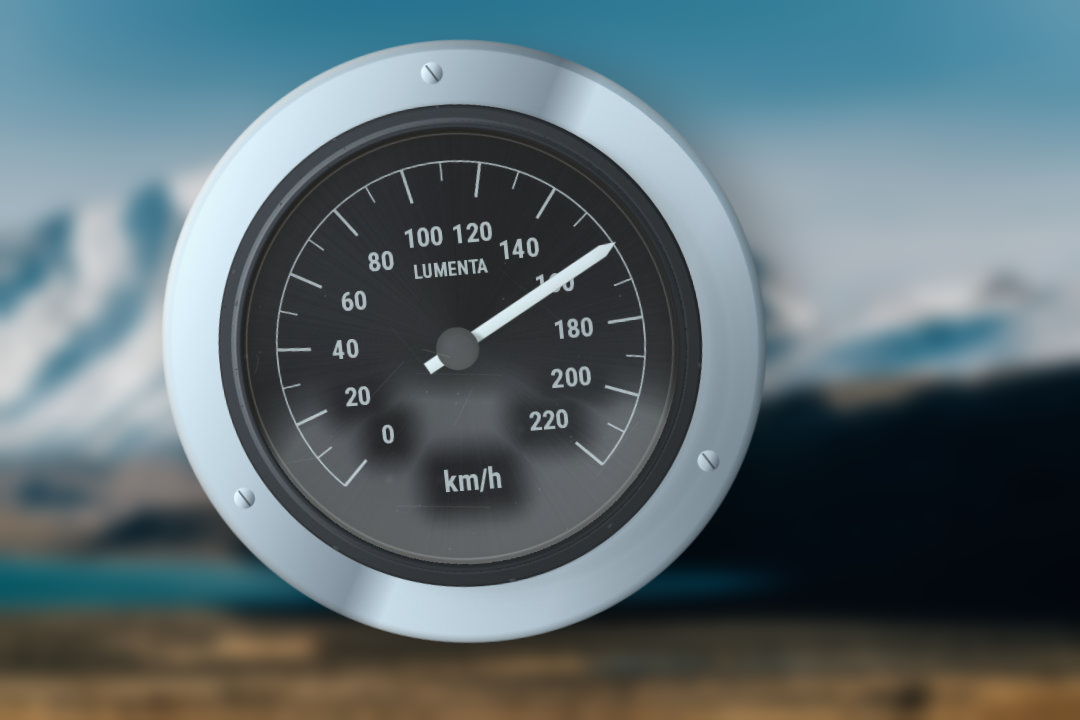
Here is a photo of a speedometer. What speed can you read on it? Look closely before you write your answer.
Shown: 160 km/h
